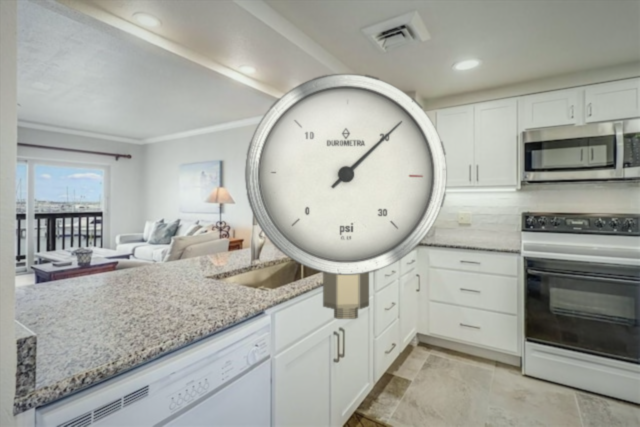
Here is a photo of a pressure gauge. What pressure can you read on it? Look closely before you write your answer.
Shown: 20 psi
